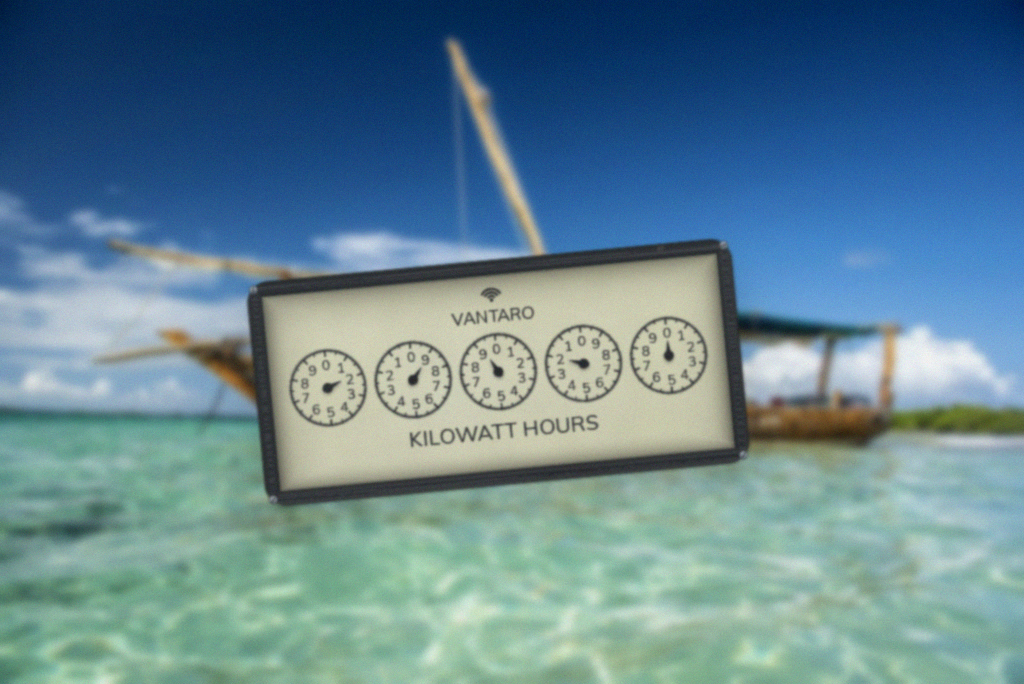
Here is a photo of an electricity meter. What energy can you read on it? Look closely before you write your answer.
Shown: 18920 kWh
